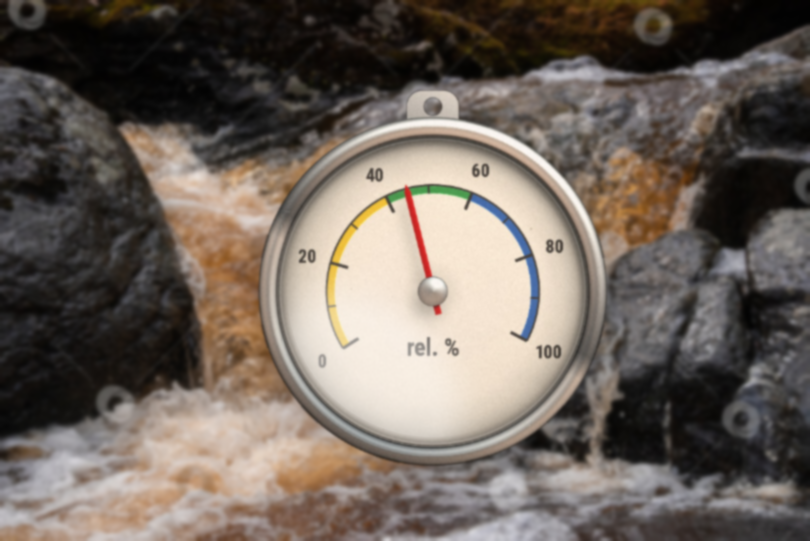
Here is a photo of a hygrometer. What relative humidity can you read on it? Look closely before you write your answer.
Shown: 45 %
